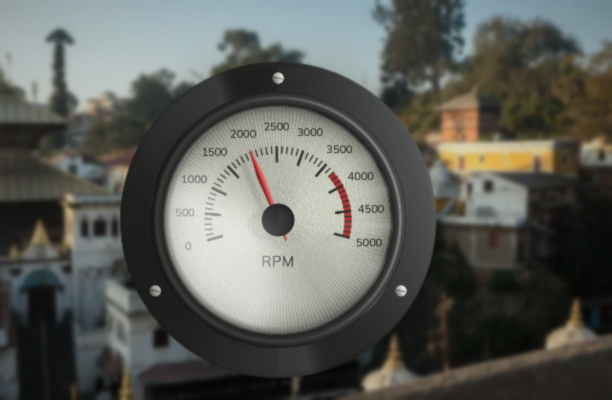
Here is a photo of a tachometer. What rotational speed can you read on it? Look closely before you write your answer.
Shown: 2000 rpm
